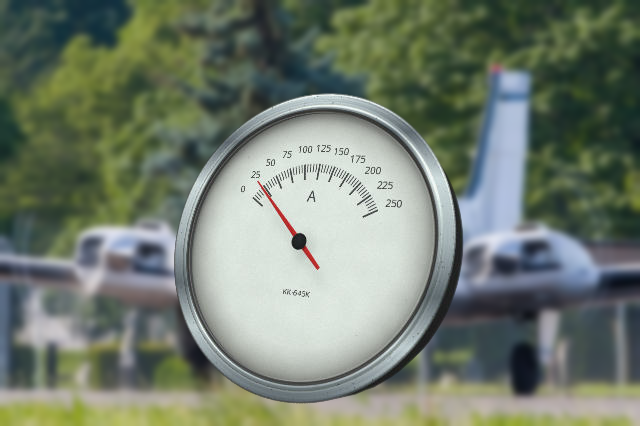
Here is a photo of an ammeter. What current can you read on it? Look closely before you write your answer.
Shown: 25 A
